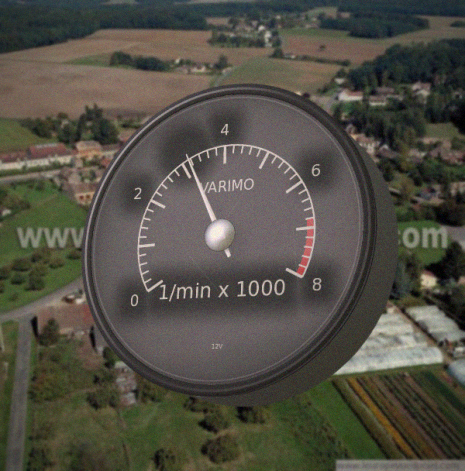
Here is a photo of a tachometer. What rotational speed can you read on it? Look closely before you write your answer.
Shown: 3200 rpm
